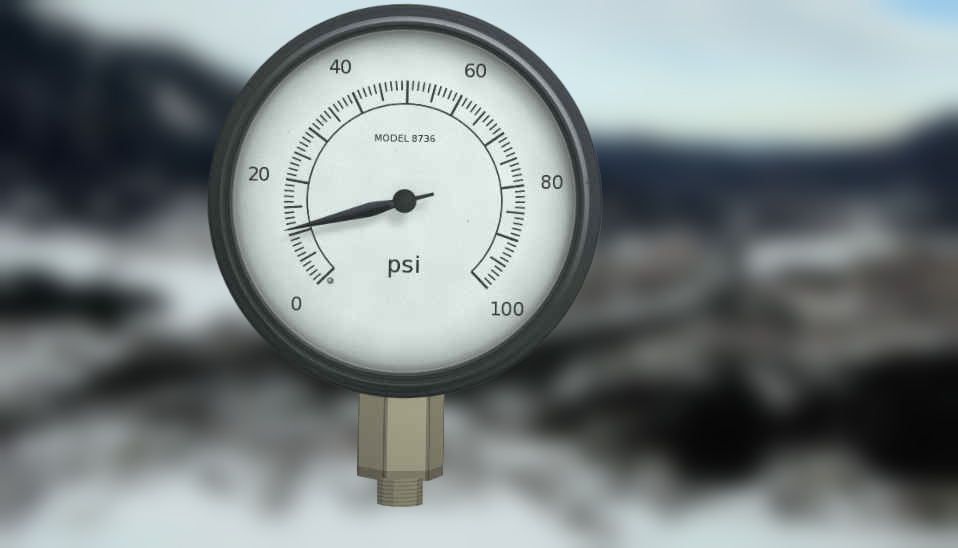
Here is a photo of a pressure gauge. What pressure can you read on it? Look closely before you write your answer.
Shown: 11 psi
